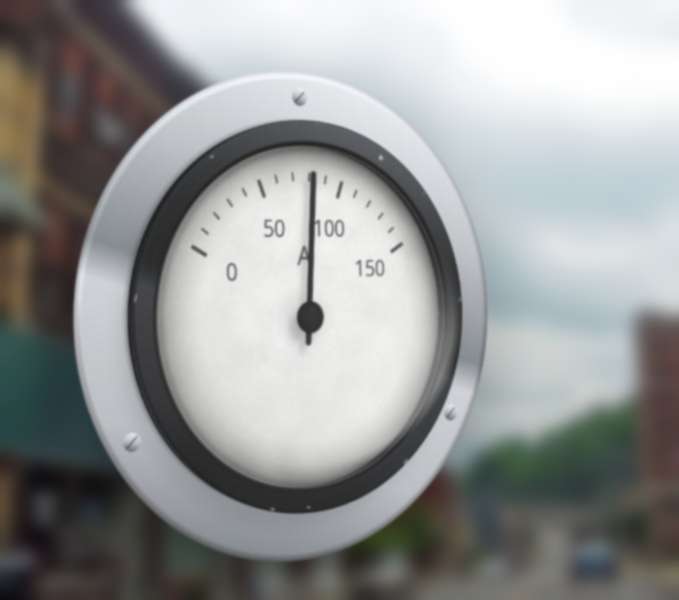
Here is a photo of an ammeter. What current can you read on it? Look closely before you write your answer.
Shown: 80 A
